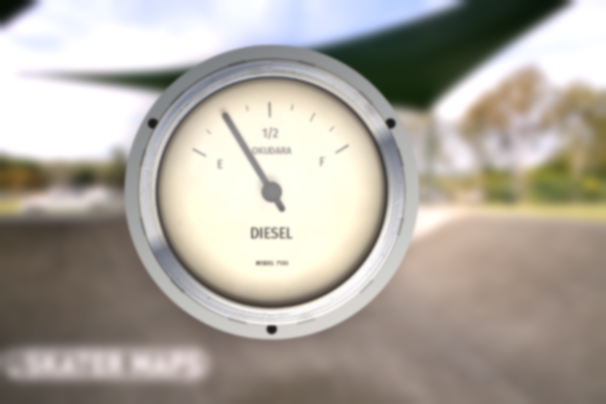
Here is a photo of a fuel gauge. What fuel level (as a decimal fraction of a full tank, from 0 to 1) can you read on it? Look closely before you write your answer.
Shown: 0.25
